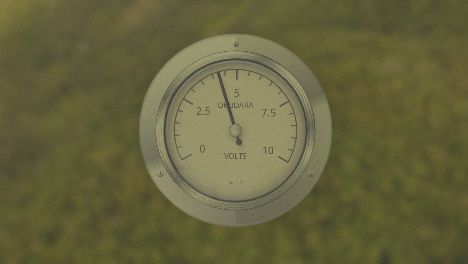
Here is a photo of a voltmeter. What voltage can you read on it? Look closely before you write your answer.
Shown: 4.25 V
